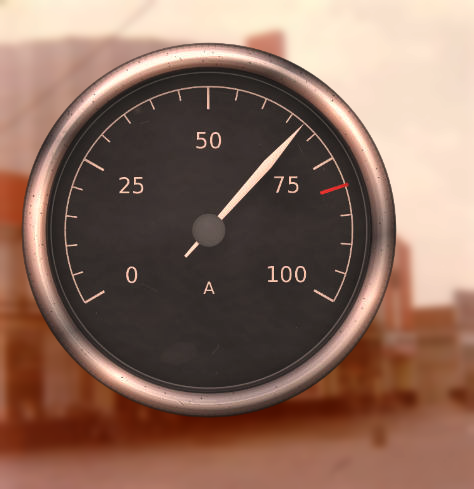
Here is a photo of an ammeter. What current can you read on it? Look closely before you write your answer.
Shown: 67.5 A
